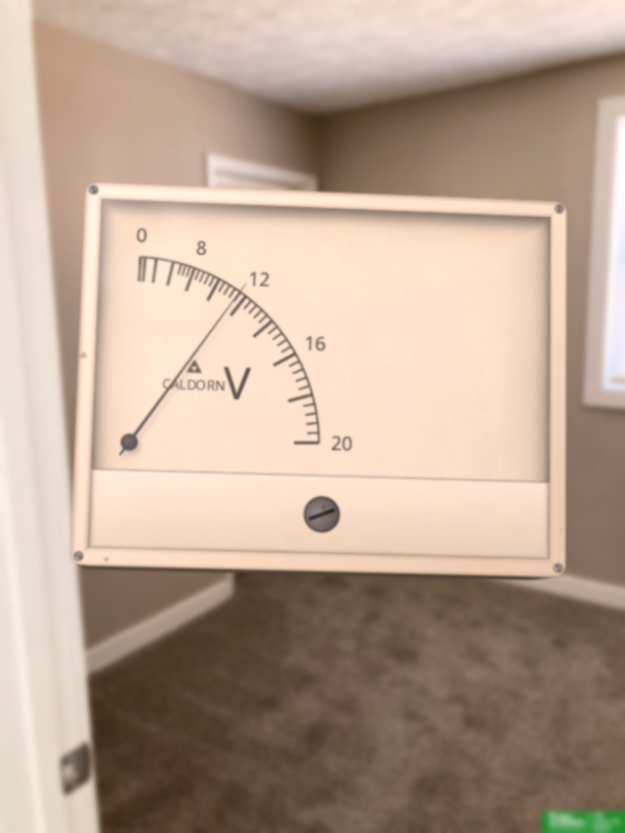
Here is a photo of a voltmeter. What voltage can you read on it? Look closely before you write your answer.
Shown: 11.6 V
